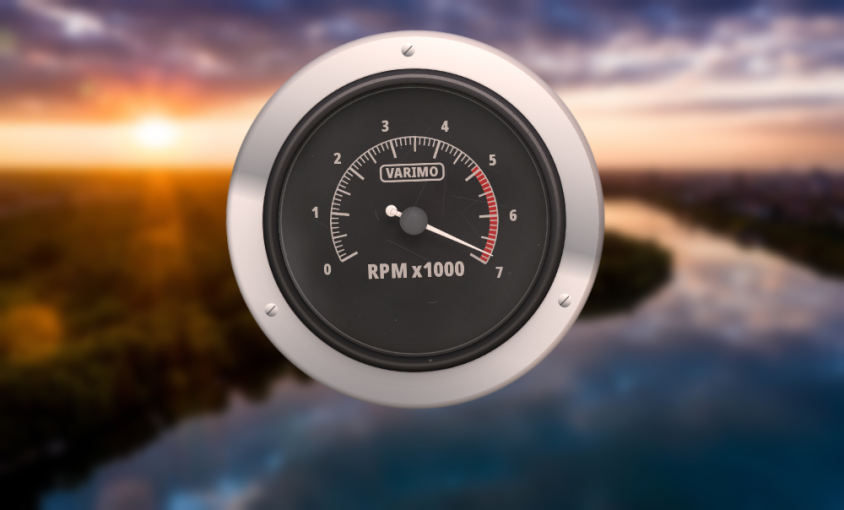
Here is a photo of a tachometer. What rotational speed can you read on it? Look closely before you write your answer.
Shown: 6800 rpm
